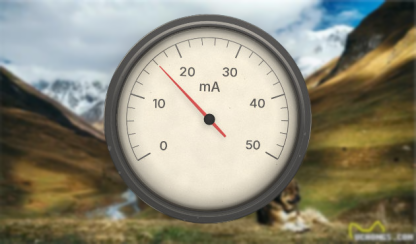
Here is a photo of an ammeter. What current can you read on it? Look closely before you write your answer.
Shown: 16 mA
